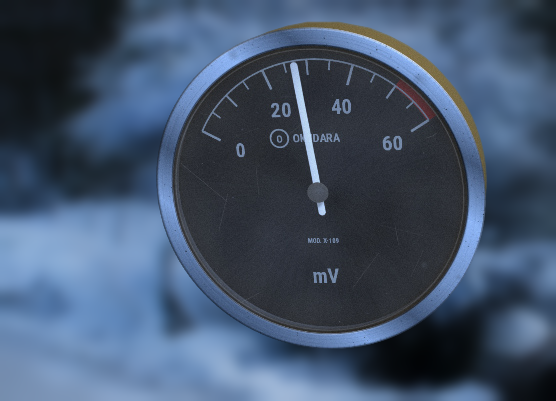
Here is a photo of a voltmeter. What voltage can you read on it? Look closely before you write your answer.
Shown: 27.5 mV
